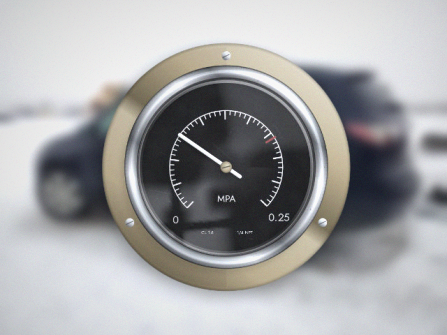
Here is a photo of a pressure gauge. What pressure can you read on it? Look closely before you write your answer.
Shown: 0.075 MPa
